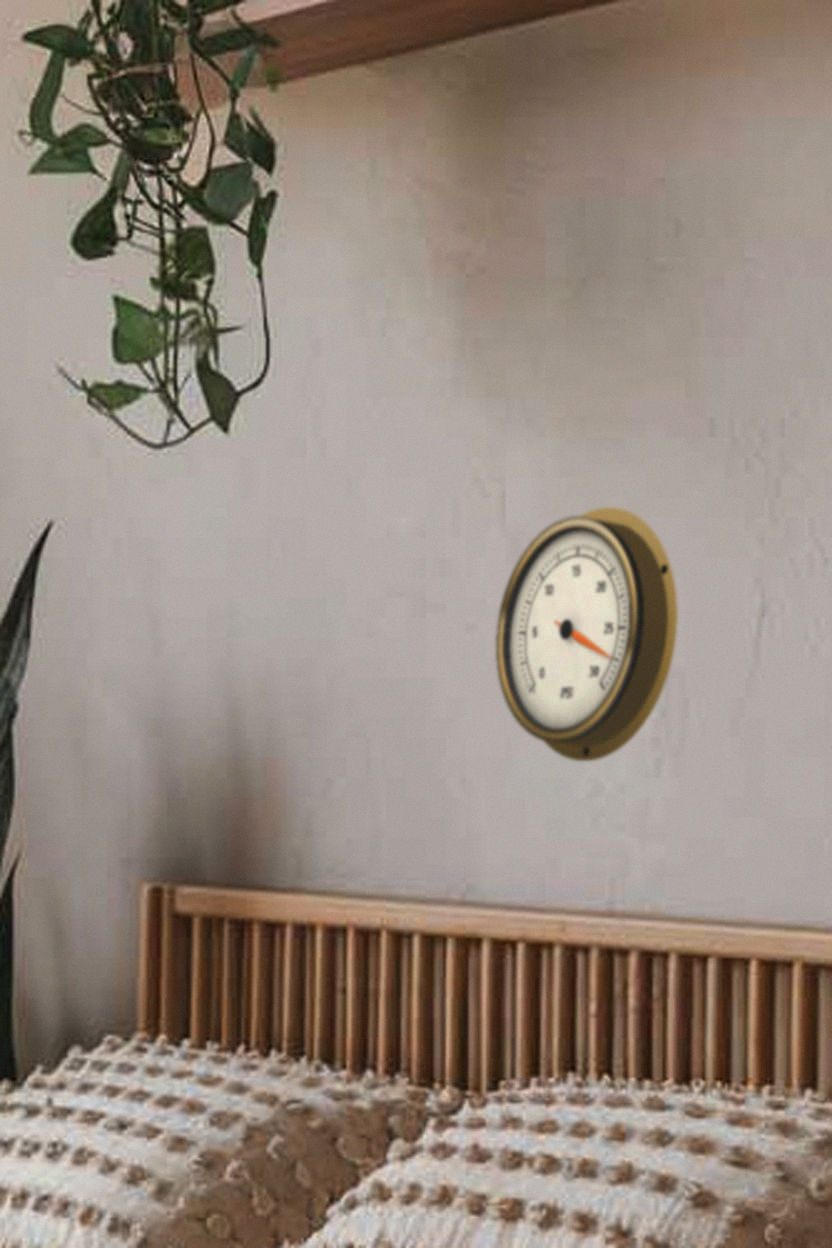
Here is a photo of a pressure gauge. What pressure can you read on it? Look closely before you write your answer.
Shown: 27.5 psi
